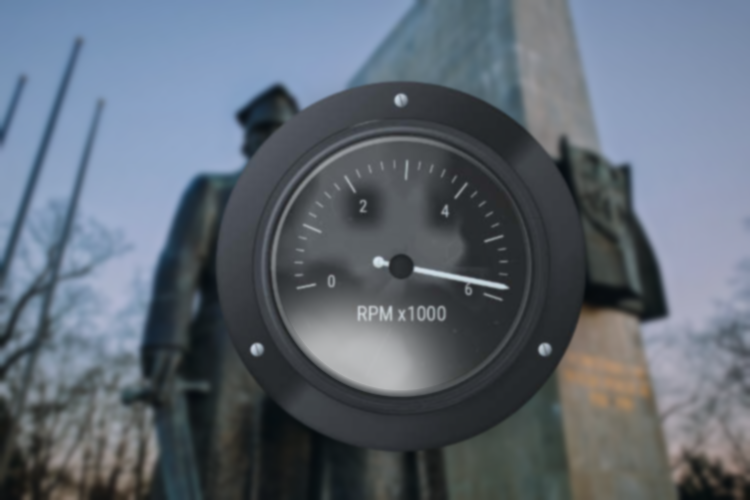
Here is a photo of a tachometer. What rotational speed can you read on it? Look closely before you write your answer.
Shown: 5800 rpm
